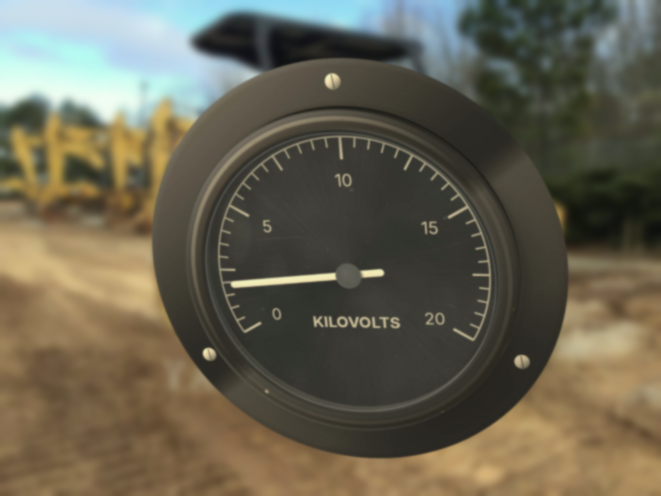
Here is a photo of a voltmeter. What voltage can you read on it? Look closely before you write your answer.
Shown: 2 kV
